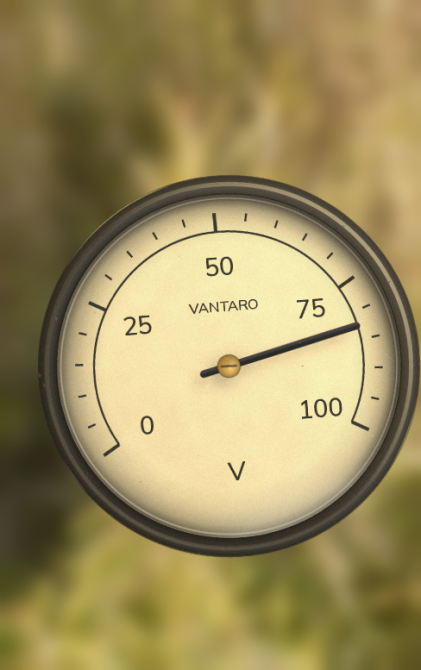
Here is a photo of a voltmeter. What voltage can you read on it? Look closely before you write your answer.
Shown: 82.5 V
